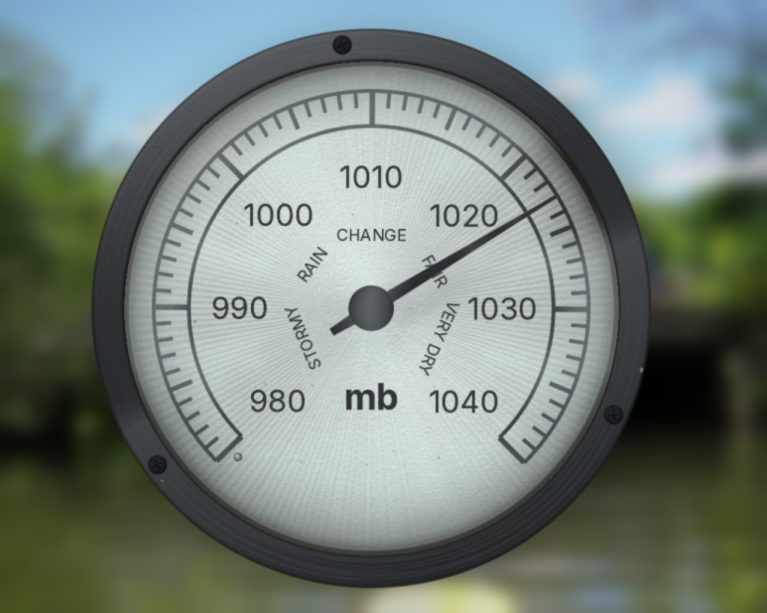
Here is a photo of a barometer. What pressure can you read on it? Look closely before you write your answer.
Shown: 1023 mbar
